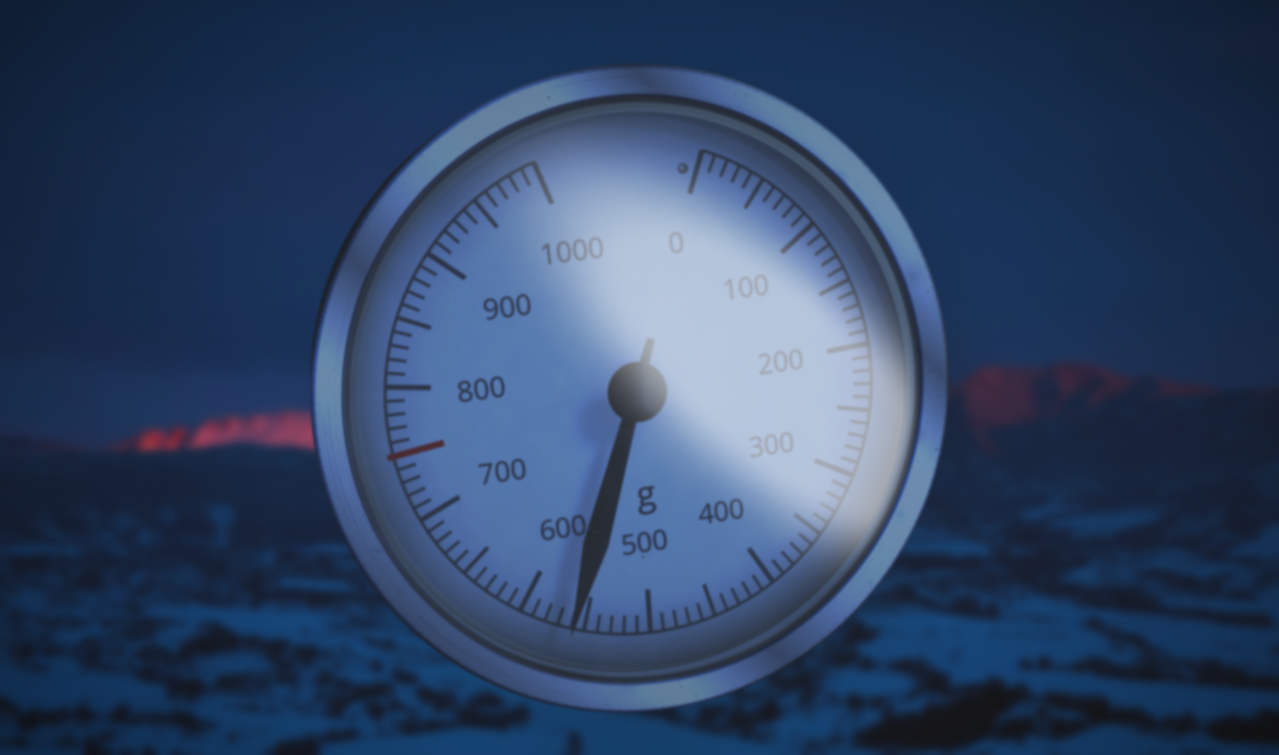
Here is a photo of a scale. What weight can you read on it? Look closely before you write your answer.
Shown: 560 g
